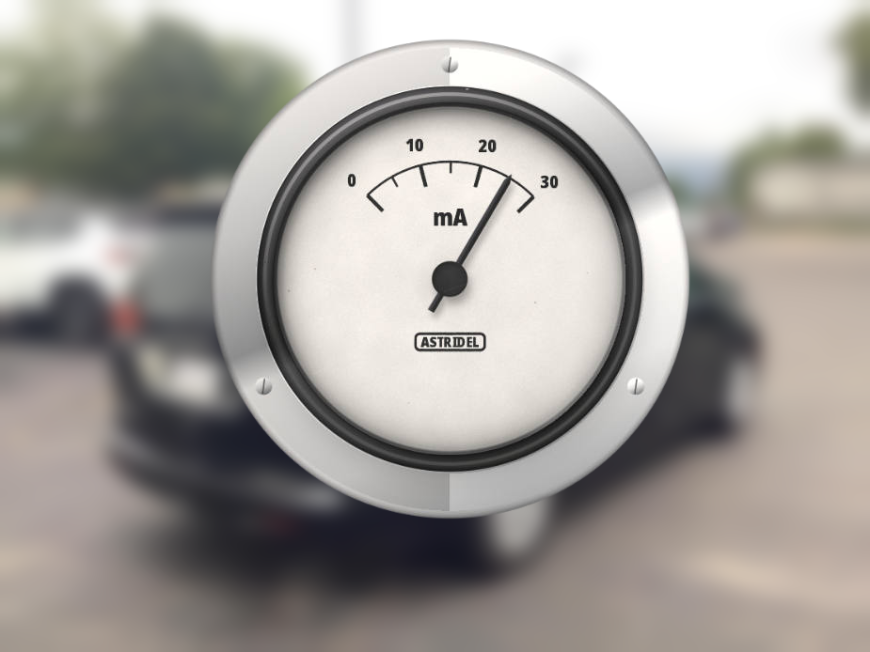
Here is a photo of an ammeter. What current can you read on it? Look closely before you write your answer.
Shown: 25 mA
